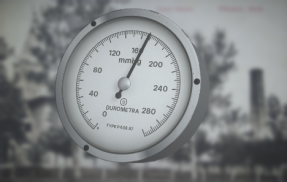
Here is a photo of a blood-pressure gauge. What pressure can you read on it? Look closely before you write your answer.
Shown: 170 mmHg
